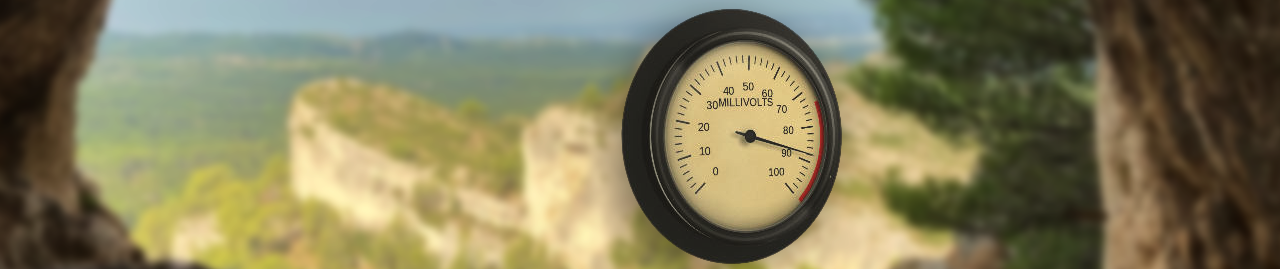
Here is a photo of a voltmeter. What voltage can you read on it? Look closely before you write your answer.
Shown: 88 mV
